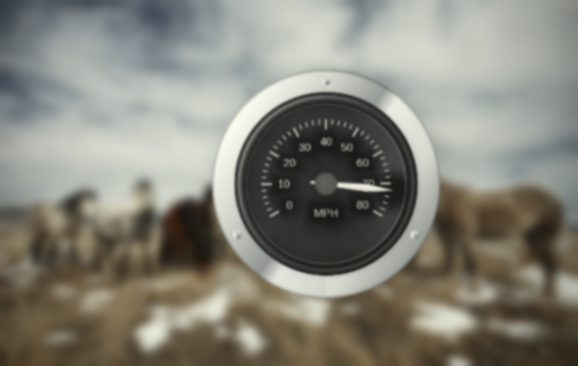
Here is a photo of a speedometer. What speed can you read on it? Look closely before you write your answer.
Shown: 72 mph
